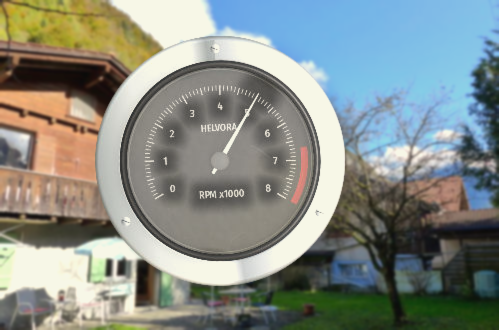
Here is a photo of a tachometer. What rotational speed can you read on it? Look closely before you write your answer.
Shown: 5000 rpm
